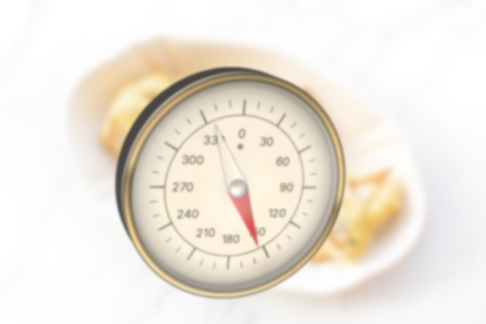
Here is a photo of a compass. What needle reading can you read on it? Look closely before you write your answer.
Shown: 155 °
